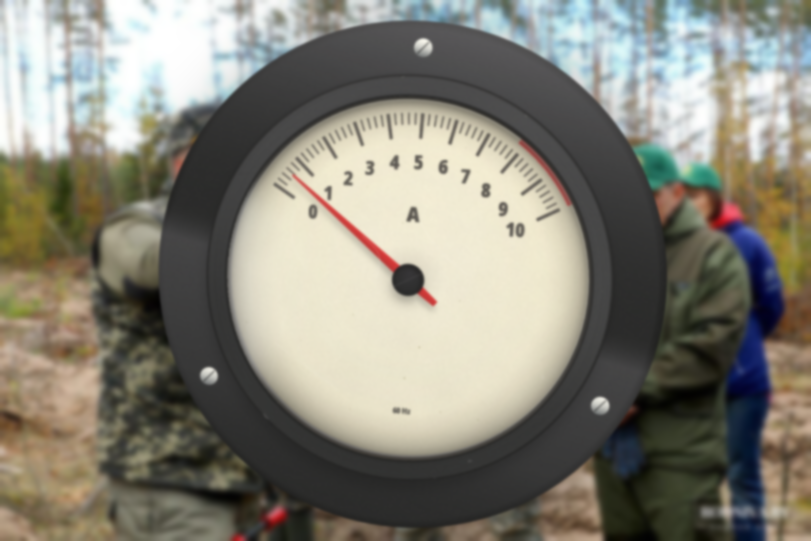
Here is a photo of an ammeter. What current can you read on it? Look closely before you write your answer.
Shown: 0.6 A
